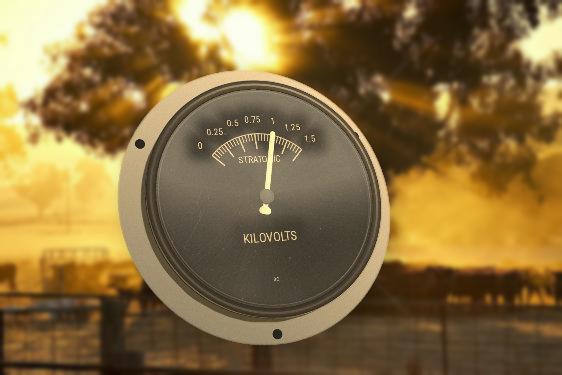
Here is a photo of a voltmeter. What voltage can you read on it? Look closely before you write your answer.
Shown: 1 kV
